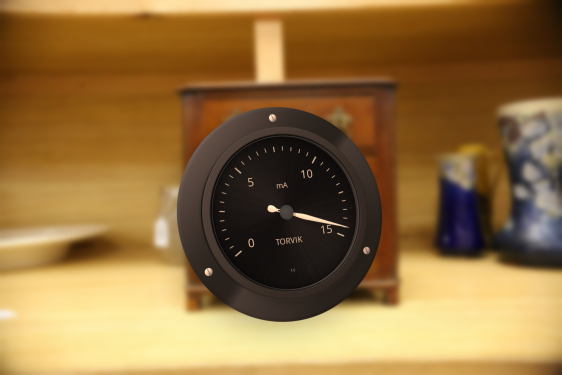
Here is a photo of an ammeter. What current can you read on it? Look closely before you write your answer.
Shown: 14.5 mA
